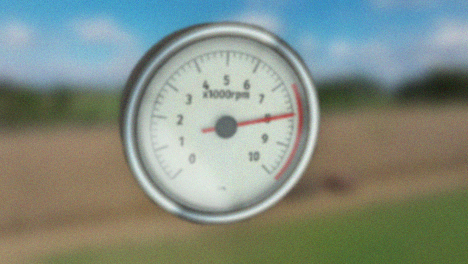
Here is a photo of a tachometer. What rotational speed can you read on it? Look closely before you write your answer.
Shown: 8000 rpm
